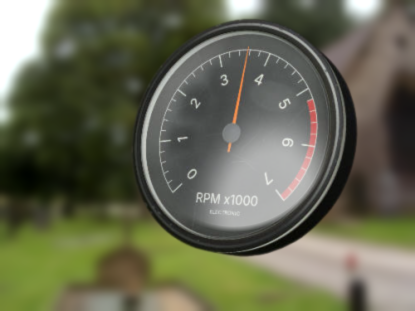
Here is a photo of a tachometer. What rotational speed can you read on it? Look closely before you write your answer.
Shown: 3600 rpm
